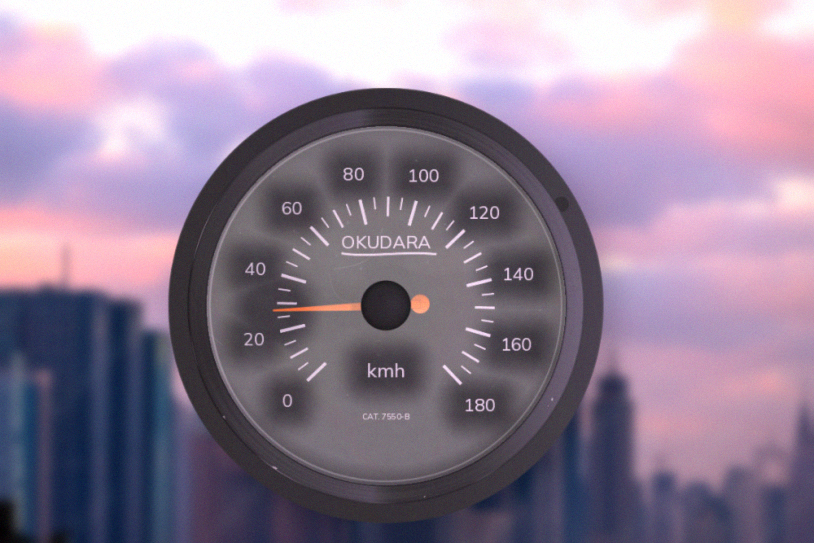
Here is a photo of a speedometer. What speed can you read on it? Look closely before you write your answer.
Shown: 27.5 km/h
